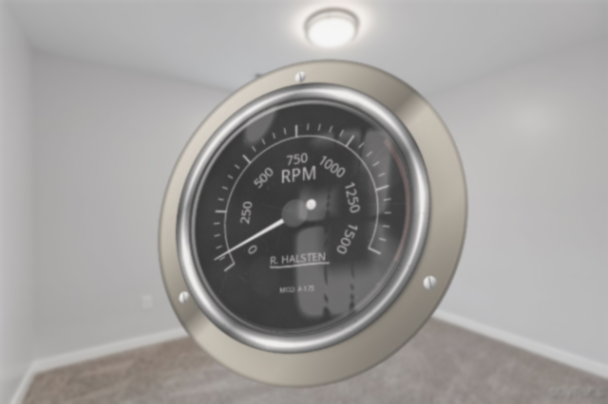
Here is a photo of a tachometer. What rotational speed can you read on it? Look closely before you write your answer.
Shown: 50 rpm
